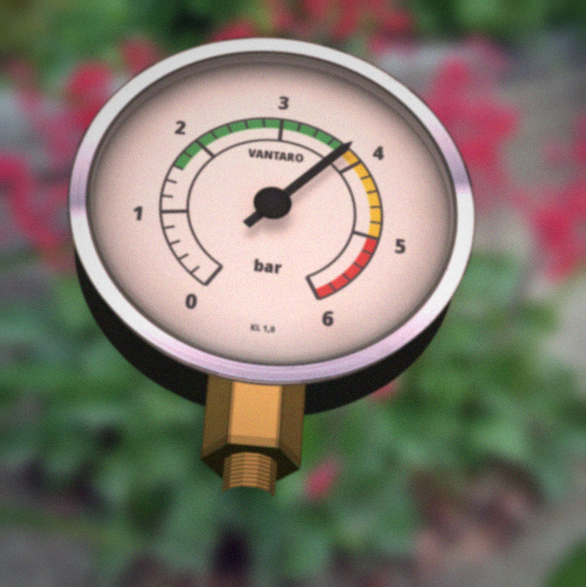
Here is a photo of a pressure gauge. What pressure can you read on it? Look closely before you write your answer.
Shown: 3.8 bar
